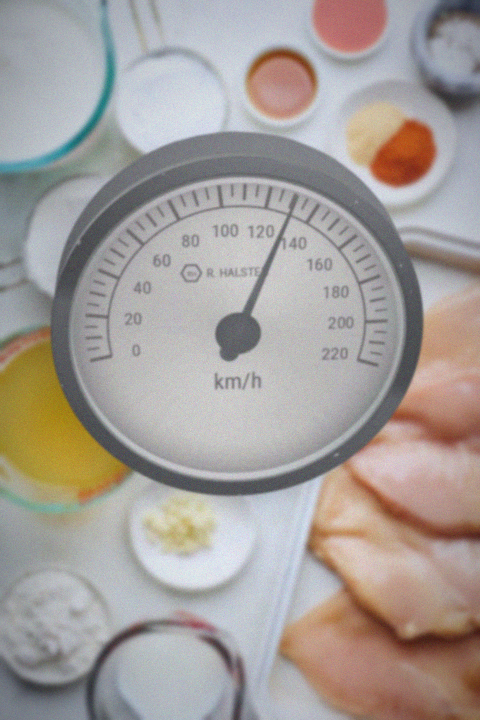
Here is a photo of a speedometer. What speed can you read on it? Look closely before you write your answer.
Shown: 130 km/h
